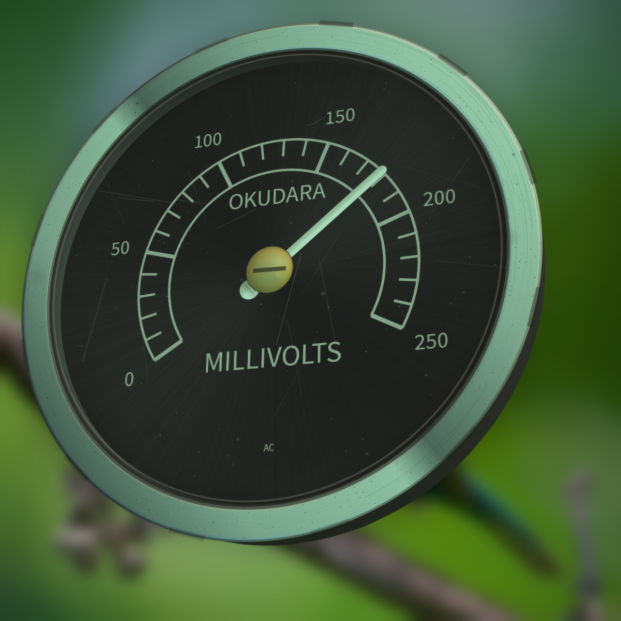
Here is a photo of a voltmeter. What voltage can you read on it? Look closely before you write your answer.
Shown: 180 mV
